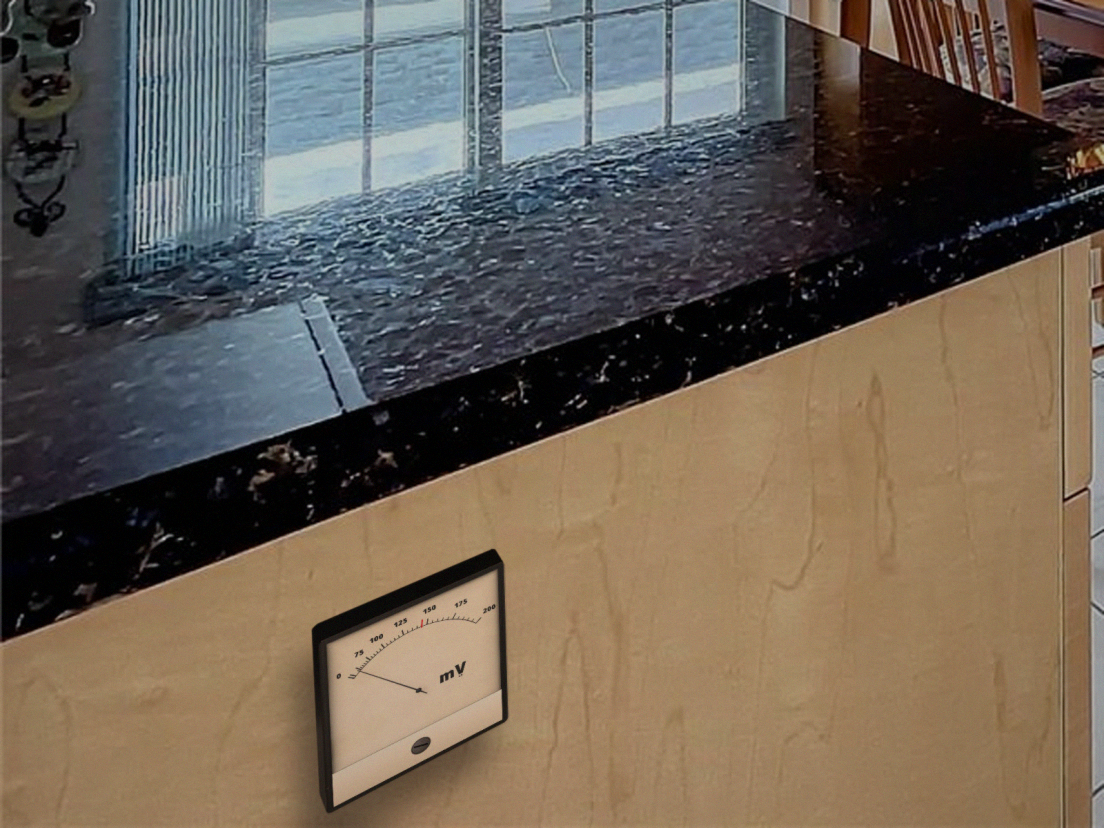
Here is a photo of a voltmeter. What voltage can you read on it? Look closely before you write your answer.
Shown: 50 mV
